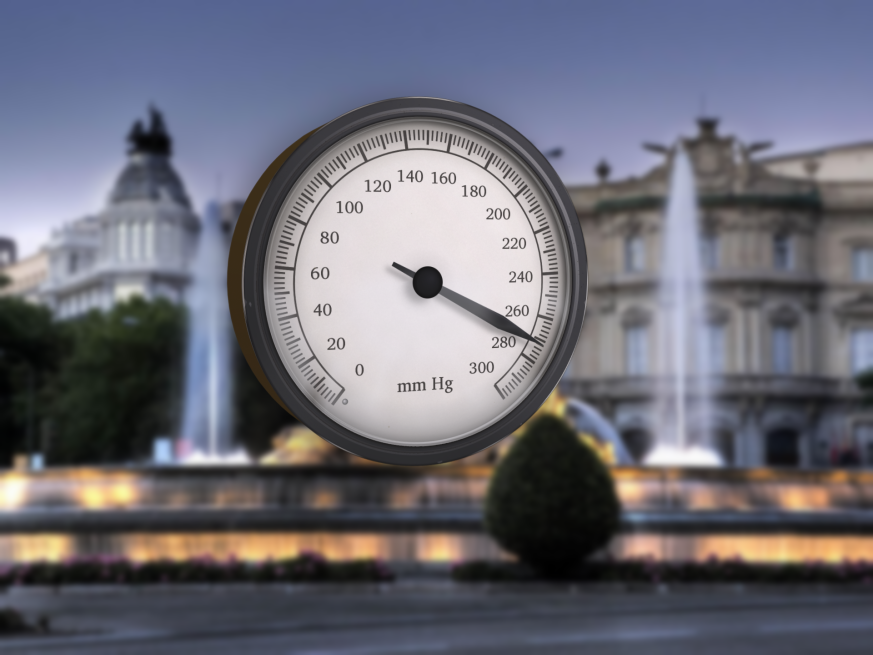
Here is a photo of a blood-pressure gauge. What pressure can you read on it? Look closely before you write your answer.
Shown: 272 mmHg
